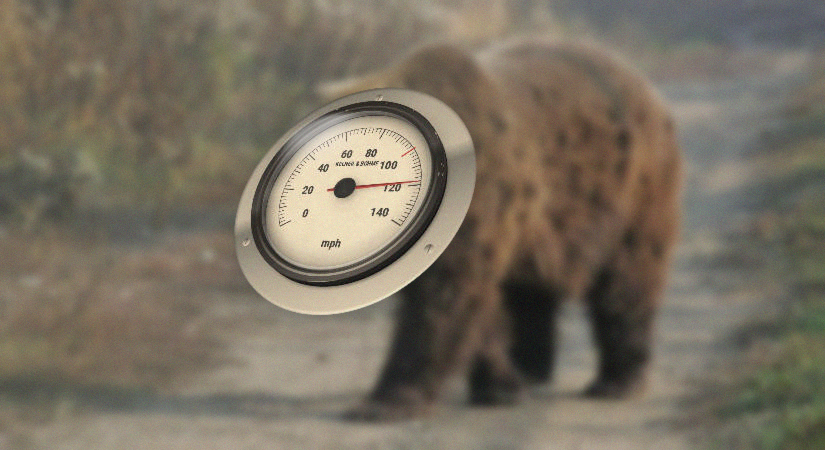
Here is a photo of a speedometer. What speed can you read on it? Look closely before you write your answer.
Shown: 120 mph
